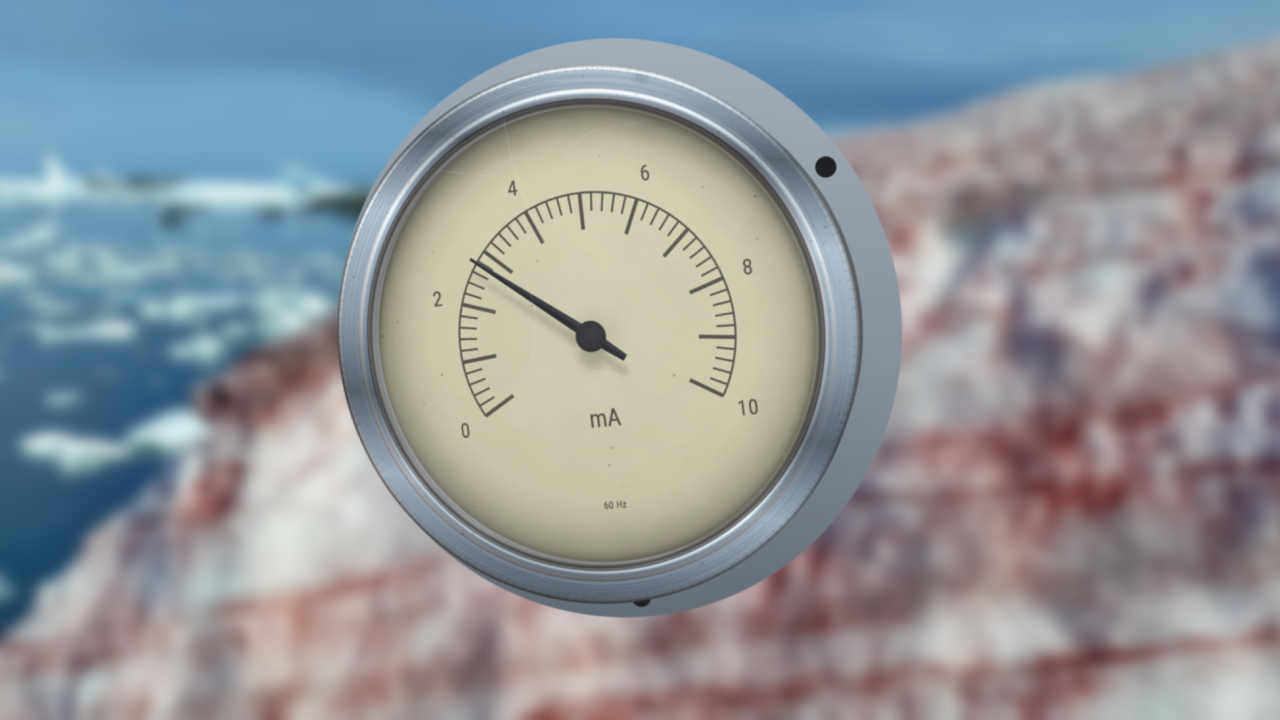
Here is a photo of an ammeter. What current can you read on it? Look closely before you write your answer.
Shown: 2.8 mA
